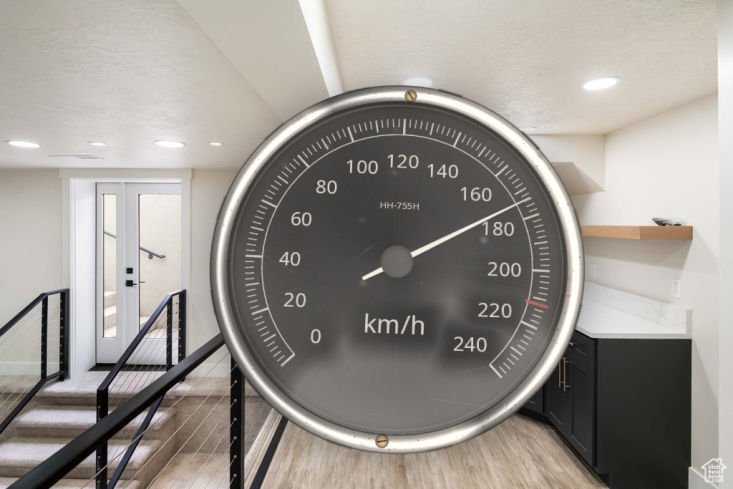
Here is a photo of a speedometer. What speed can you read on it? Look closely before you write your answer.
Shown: 174 km/h
